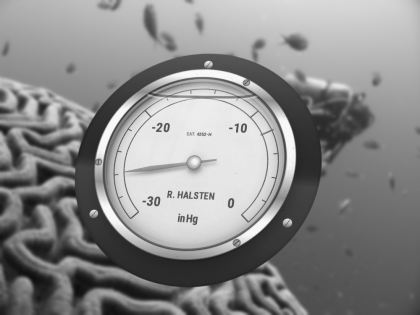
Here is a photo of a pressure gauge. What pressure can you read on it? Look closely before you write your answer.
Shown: -26 inHg
